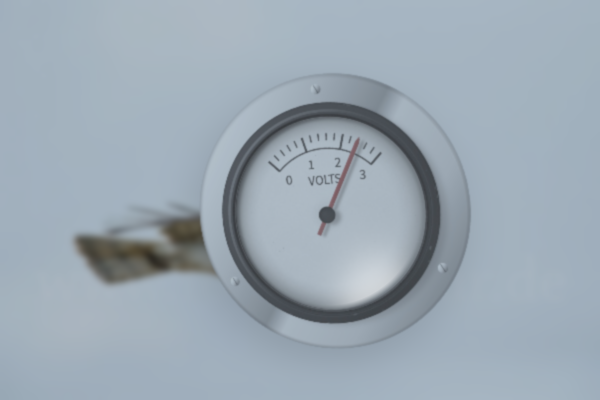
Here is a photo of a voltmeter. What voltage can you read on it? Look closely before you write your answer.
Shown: 2.4 V
